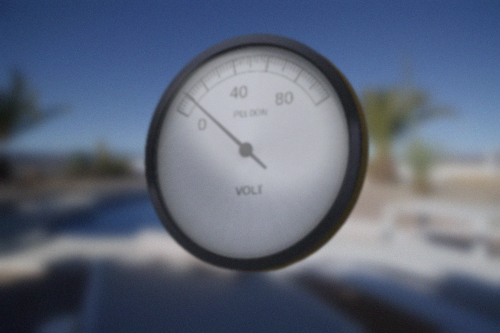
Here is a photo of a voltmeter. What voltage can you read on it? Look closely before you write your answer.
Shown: 10 V
